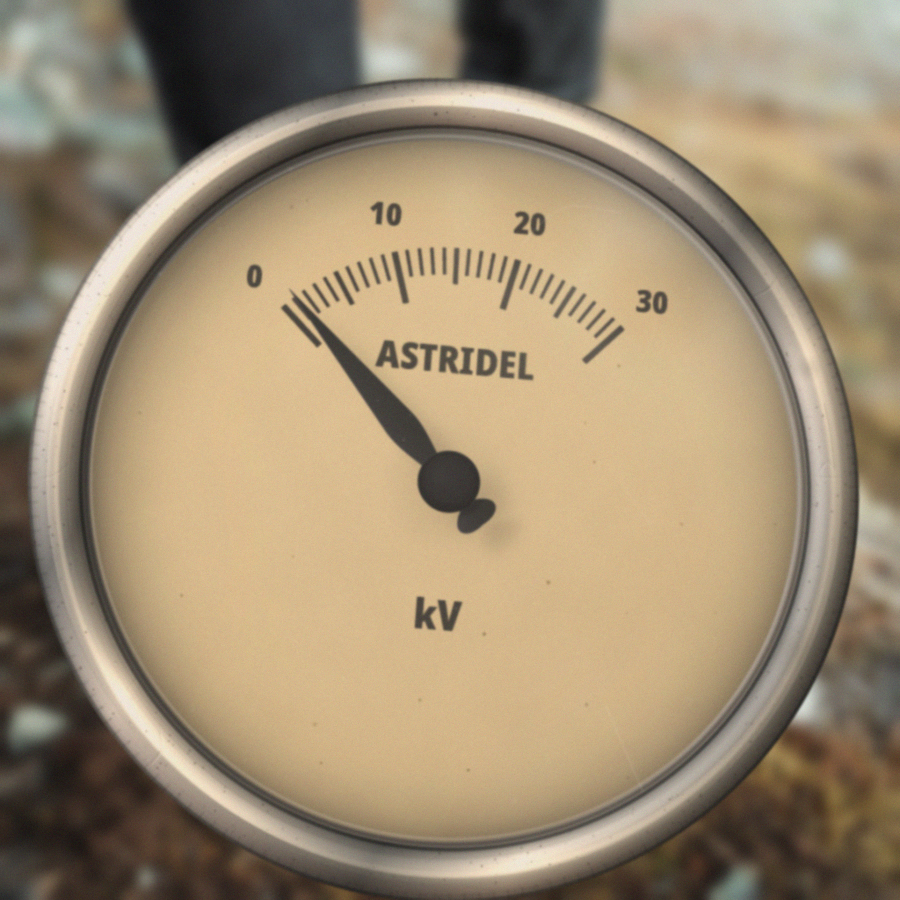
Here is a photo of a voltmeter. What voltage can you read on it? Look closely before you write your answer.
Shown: 1 kV
